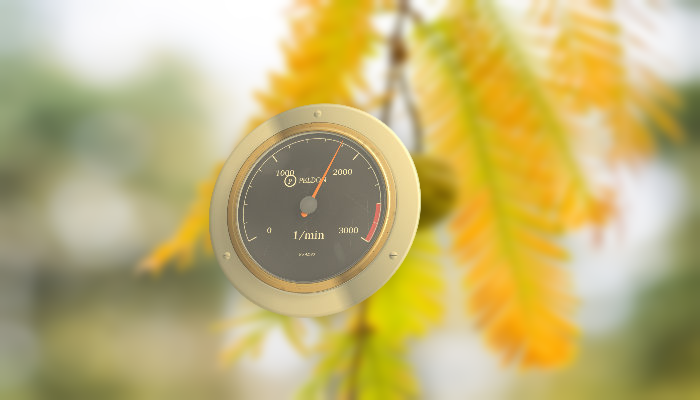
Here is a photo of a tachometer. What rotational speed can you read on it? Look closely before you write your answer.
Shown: 1800 rpm
